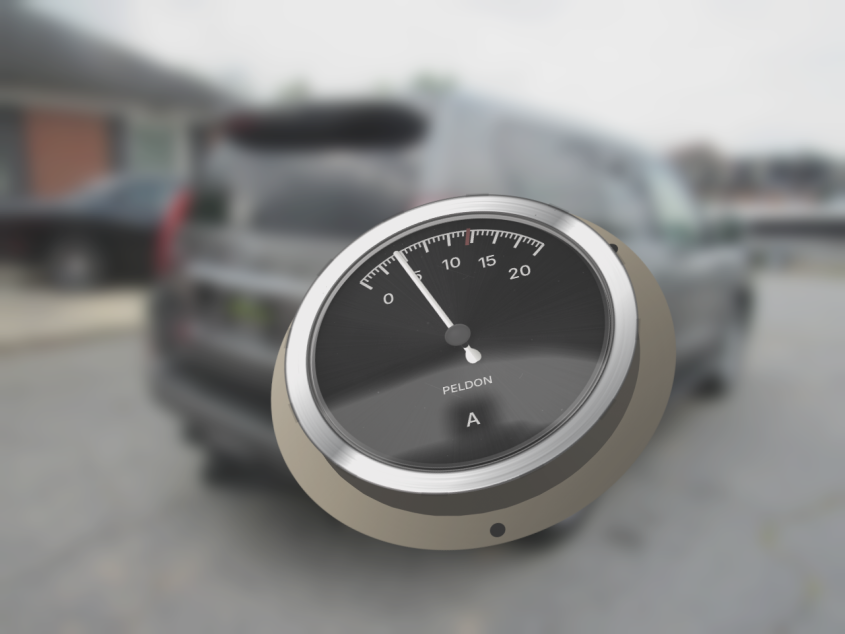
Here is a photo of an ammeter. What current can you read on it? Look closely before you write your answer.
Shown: 4.5 A
